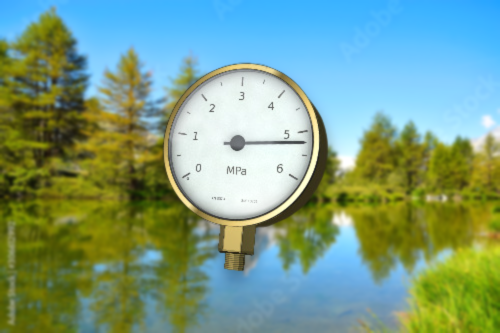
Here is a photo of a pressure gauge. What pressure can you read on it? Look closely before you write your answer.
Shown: 5.25 MPa
